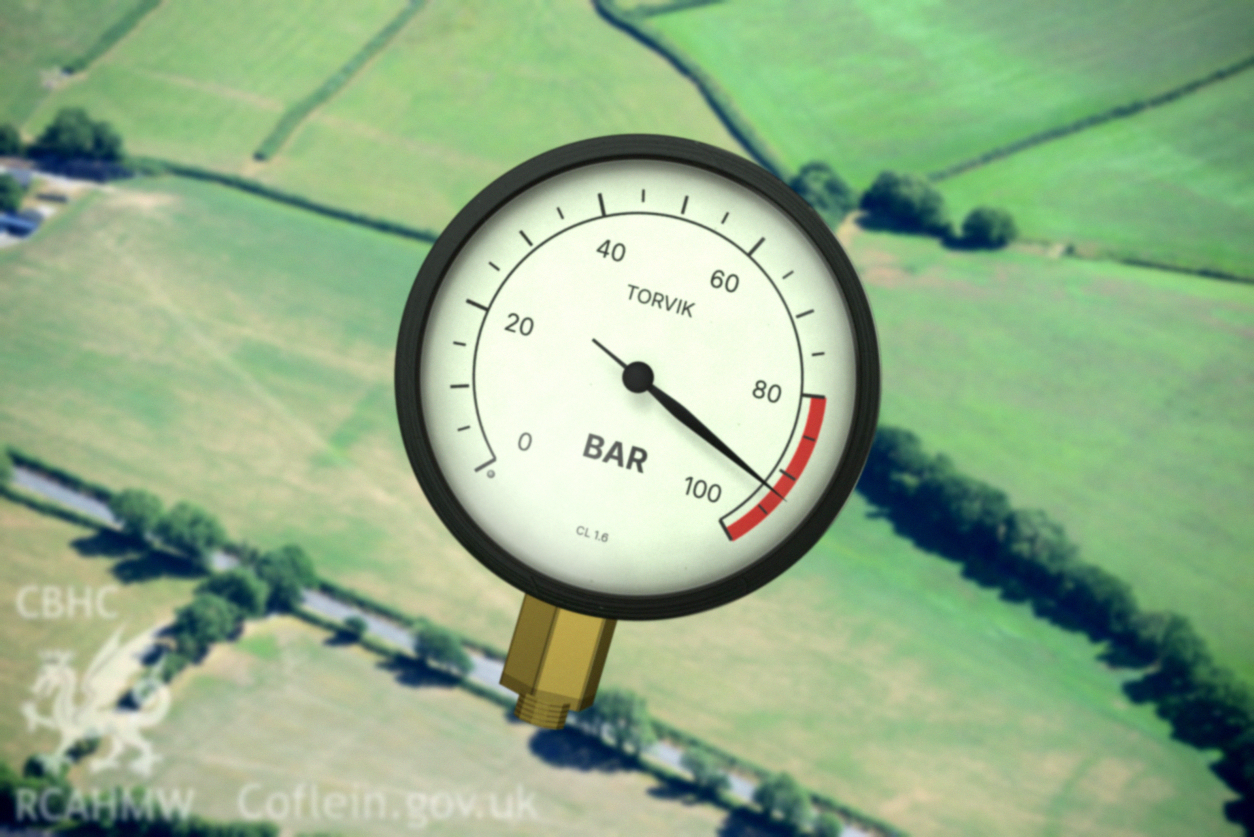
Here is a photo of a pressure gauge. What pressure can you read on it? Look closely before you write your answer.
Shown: 92.5 bar
